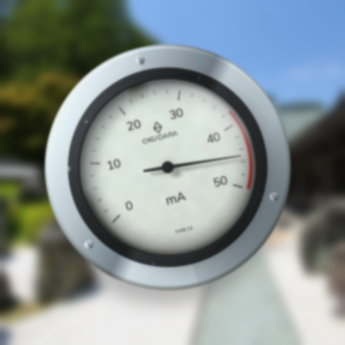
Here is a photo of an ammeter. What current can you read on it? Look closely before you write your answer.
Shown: 45 mA
